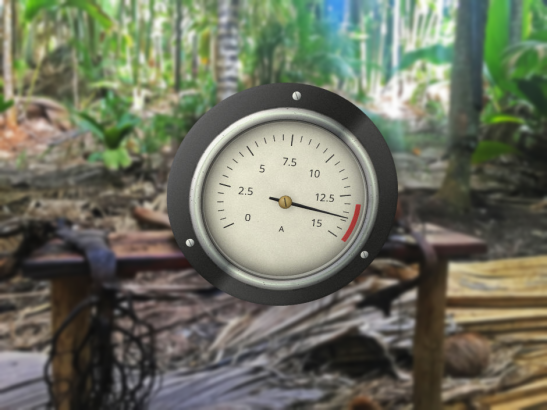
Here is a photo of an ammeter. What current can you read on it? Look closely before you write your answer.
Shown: 13.75 A
